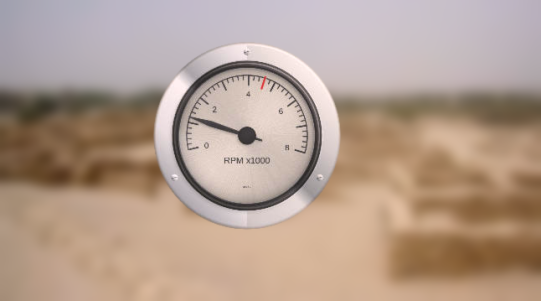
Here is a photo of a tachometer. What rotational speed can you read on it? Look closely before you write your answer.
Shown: 1200 rpm
